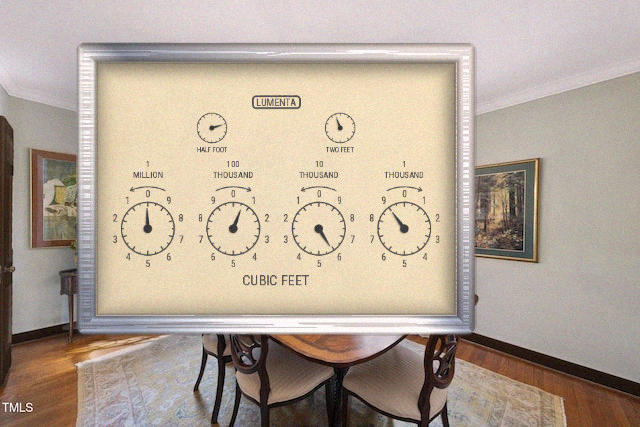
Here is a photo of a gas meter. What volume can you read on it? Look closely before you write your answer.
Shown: 5900 ft³
